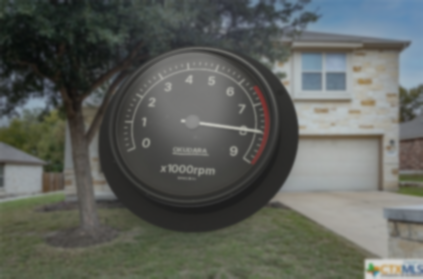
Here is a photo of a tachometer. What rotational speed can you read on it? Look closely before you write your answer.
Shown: 8000 rpm
